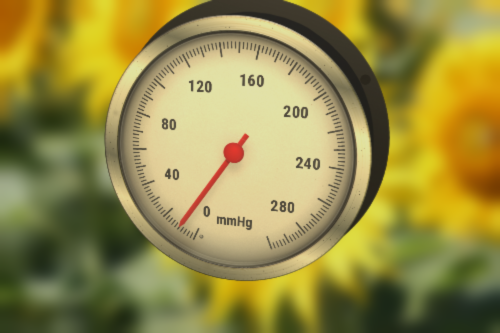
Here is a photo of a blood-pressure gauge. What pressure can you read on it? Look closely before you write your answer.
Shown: 10 mmHg
